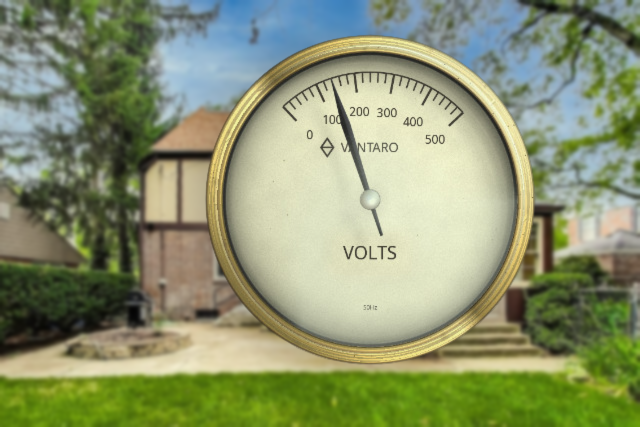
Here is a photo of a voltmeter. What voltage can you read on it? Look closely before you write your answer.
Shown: 140 V
